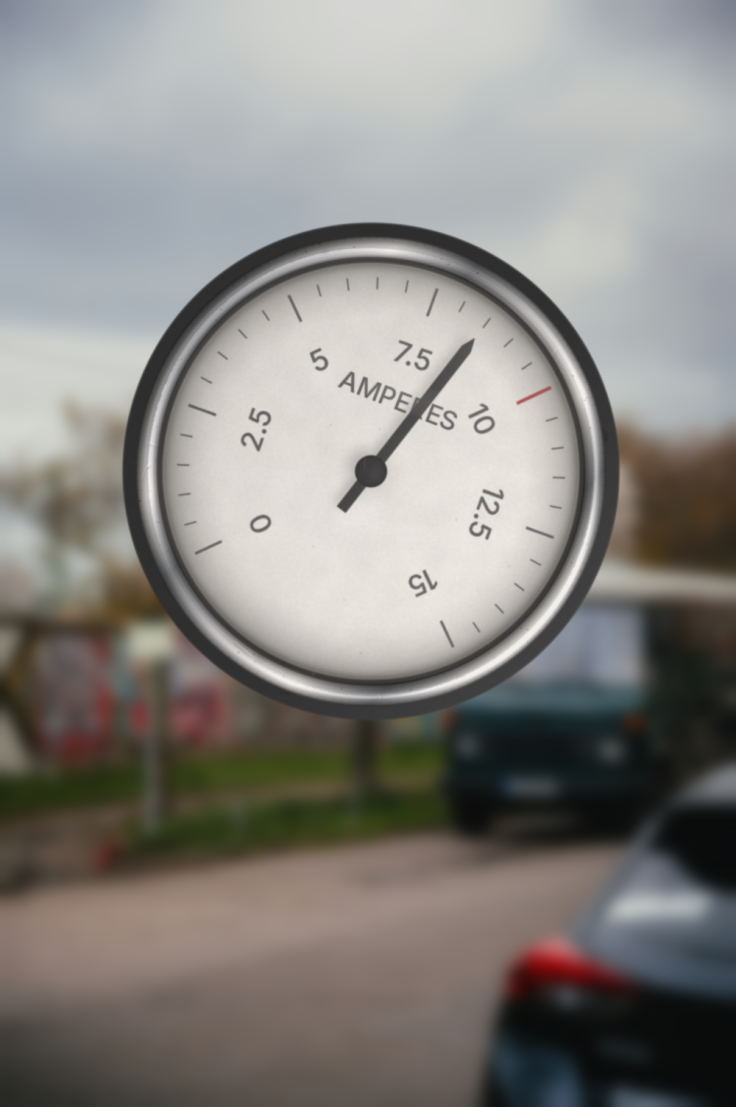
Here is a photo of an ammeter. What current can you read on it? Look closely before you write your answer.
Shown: 8.5 A
